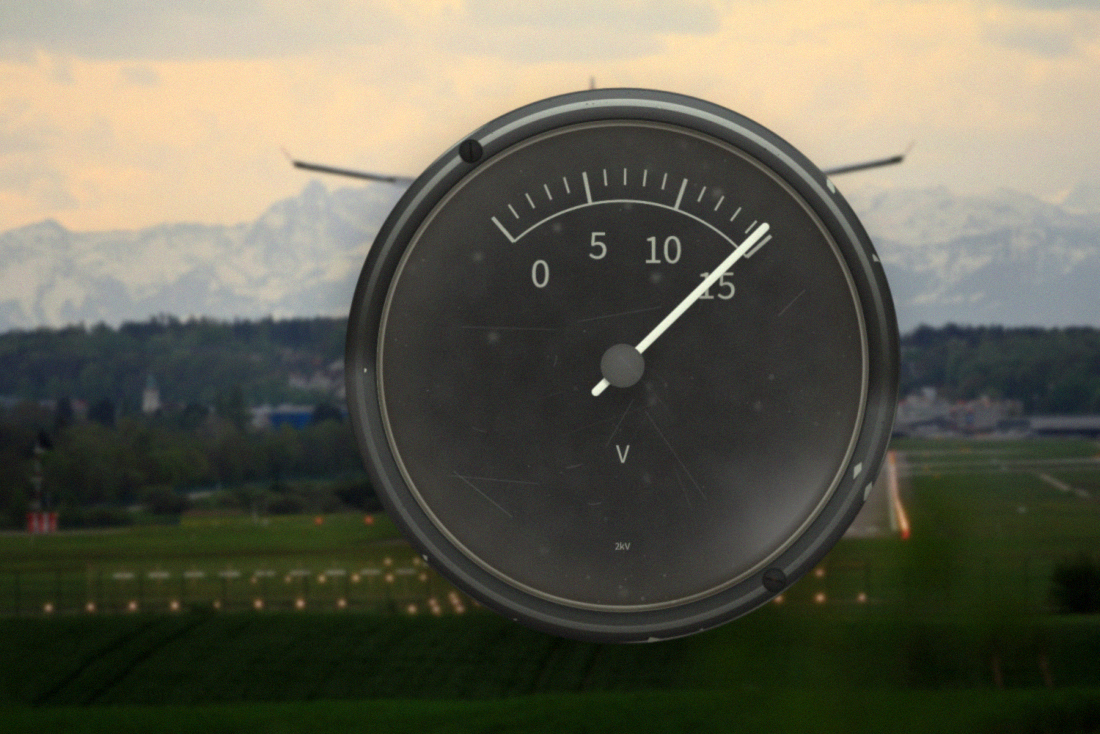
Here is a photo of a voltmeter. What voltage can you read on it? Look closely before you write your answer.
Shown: 14.5 V
